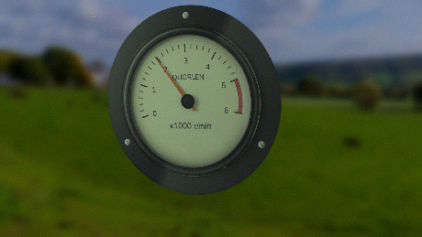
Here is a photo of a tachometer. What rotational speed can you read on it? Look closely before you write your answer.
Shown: 2000 rpm
